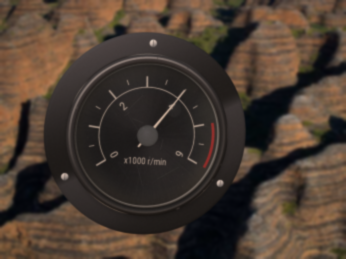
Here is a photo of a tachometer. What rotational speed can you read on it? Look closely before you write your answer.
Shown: 4000 rpm
